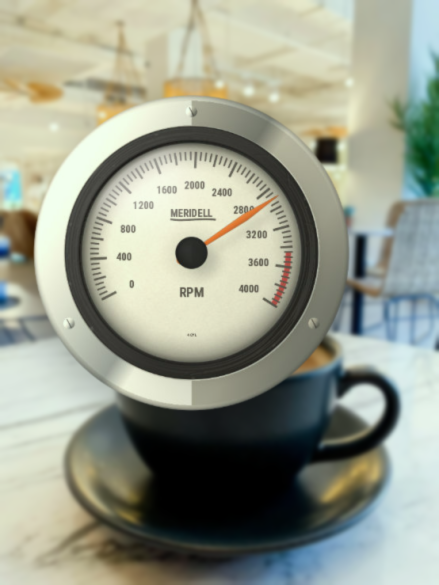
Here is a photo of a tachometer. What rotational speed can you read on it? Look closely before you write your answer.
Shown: 2900 rpm
